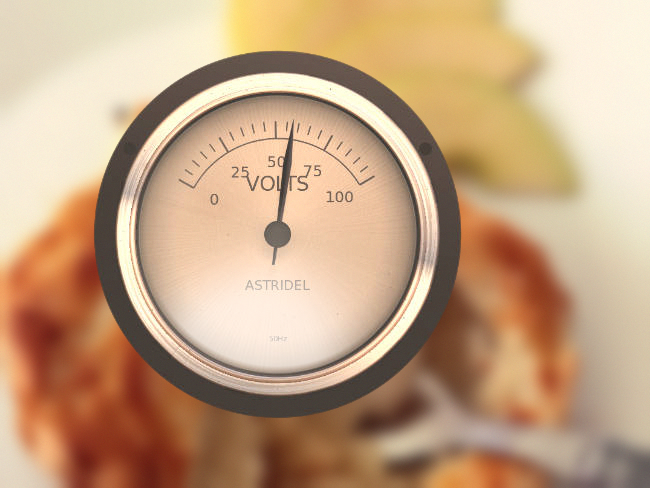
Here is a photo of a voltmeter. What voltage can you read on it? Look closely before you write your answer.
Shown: 57.5 V
